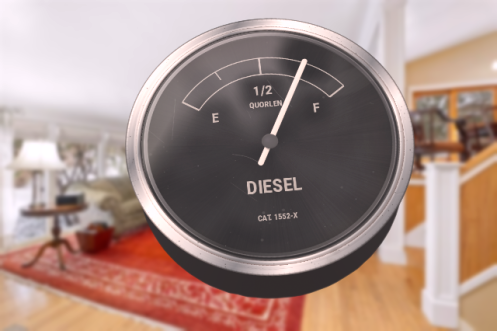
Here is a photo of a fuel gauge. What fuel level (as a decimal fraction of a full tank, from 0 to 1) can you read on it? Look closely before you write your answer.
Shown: 0.75
